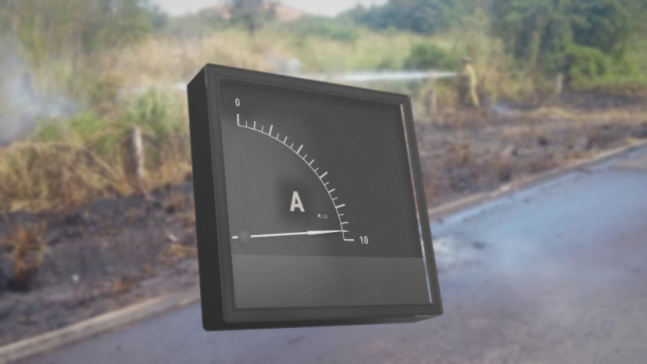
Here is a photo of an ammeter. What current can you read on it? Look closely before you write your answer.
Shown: 9.5 A
